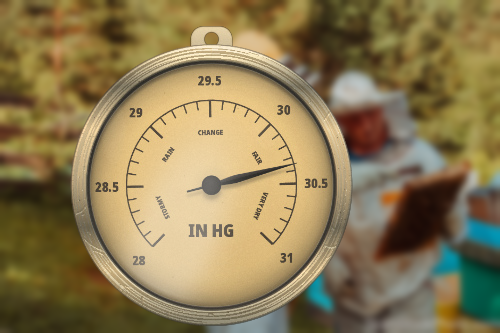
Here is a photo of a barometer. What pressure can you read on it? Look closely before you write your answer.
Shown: 30.35 inHg
